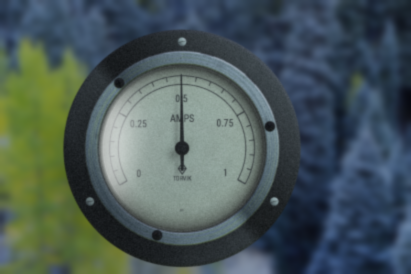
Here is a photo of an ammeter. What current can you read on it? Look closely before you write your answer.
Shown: 0.5 A
